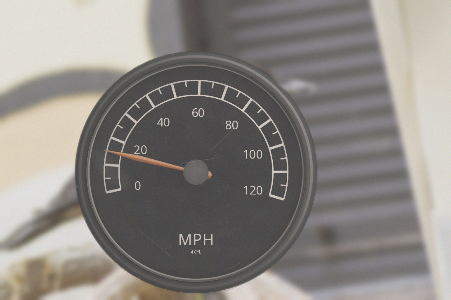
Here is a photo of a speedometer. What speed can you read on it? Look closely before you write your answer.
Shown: 15 mph
